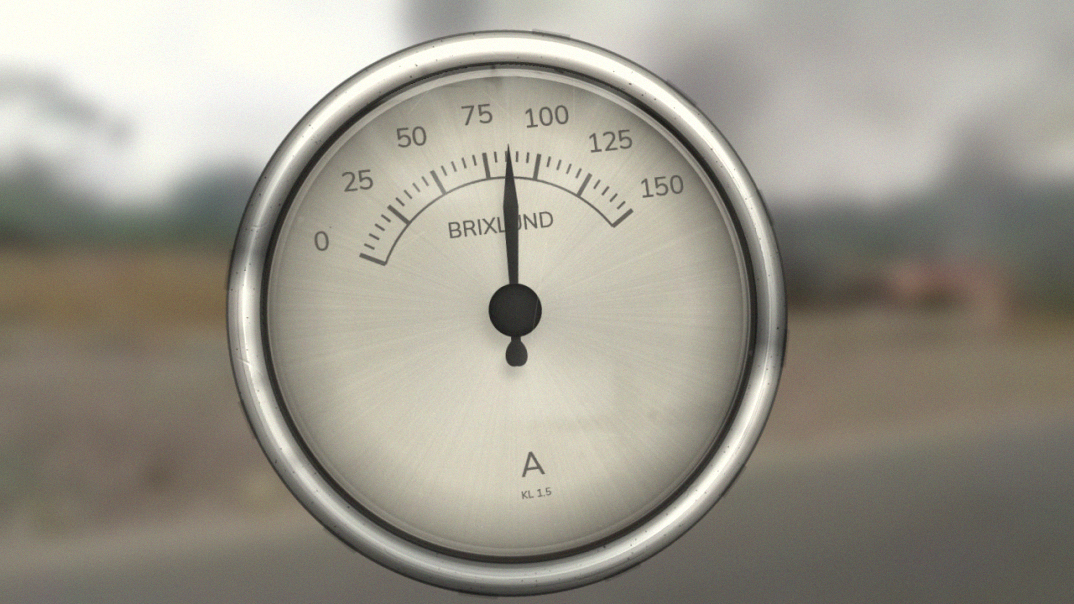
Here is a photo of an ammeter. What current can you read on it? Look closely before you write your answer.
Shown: 85 A
